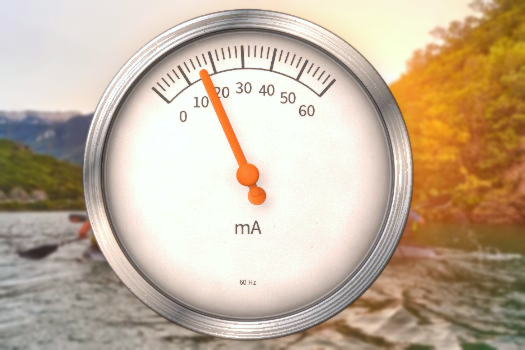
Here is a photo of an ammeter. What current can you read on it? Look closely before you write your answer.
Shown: 16 mA
